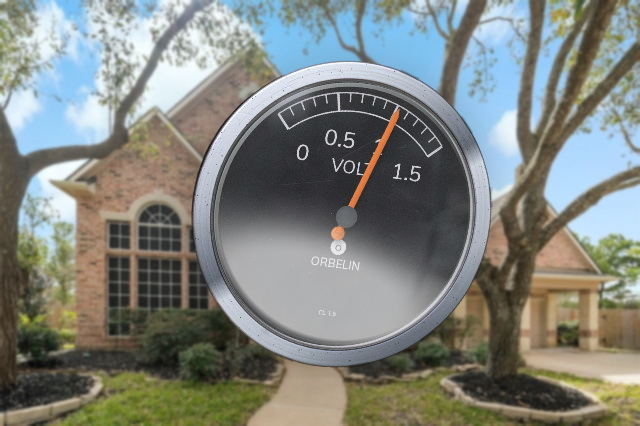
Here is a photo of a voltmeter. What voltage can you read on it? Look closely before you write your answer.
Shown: 1 V
